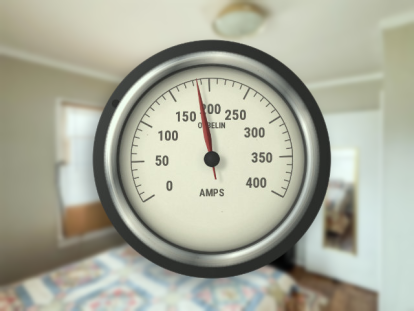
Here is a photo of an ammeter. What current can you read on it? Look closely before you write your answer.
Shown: 185 A
